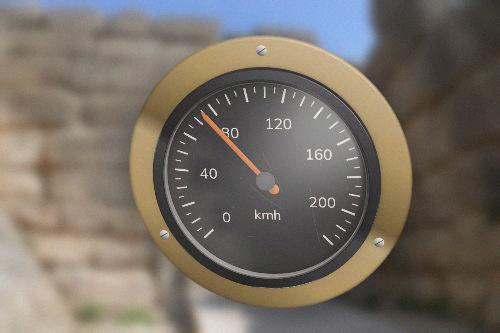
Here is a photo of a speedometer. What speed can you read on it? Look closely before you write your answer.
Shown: 75 km/h
